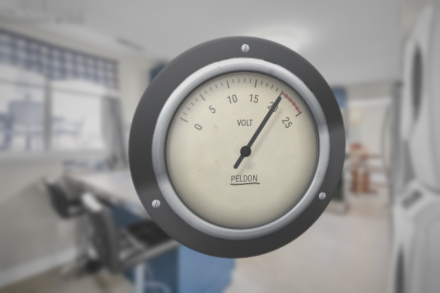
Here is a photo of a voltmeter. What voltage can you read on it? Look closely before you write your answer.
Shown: 20 V
